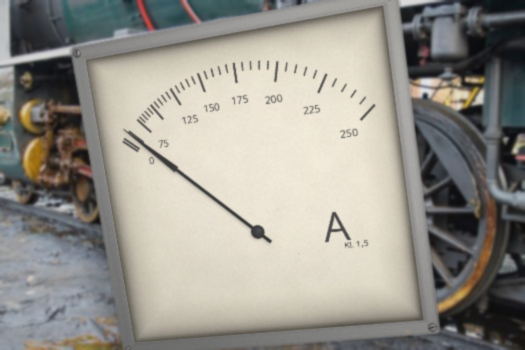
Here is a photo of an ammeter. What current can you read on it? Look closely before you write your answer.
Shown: 50 A
